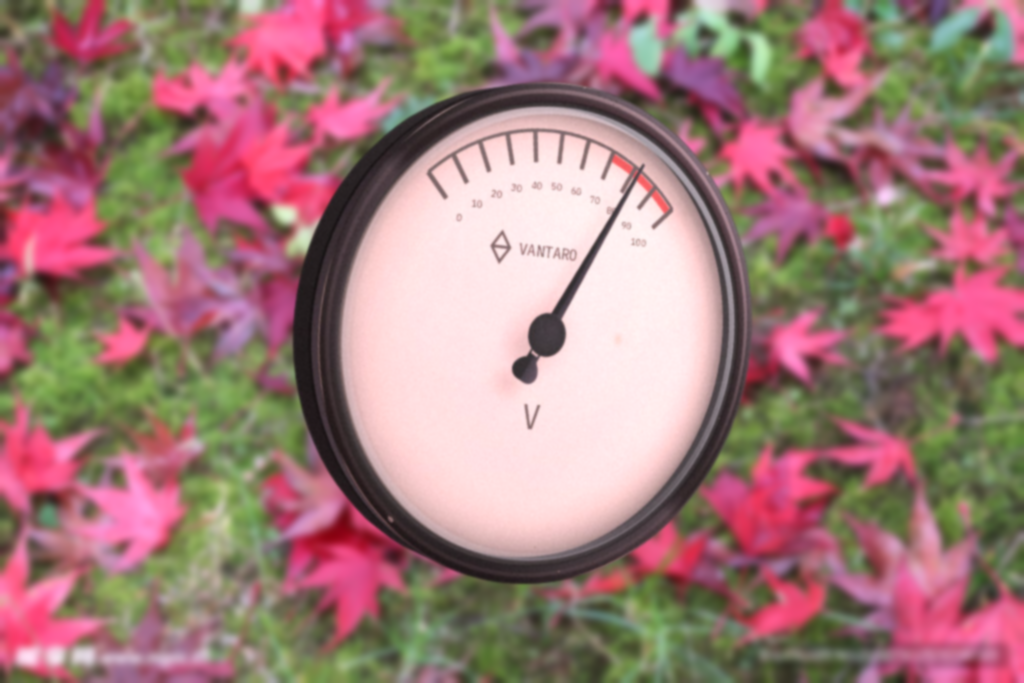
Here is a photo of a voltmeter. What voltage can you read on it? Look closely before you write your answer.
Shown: 80 V
